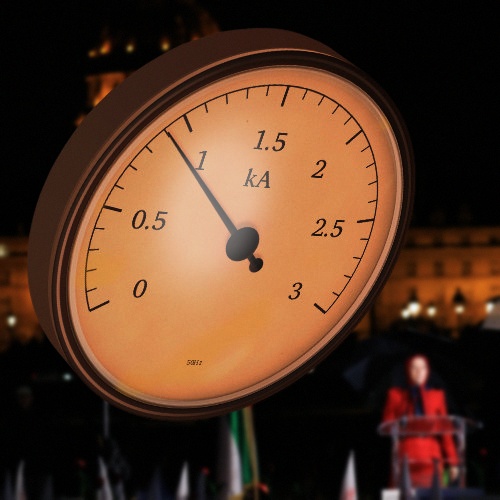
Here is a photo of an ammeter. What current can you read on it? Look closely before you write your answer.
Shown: 0.9 kA
